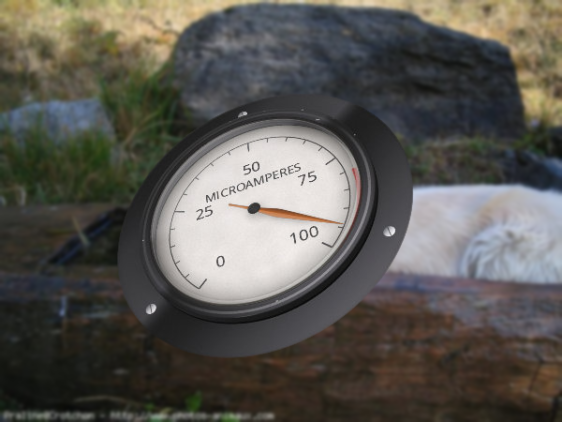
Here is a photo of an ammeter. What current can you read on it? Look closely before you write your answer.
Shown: 95 µA
